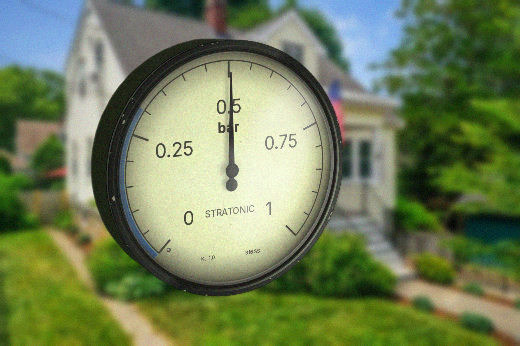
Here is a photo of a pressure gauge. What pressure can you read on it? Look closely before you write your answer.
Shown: 0.5 bar
